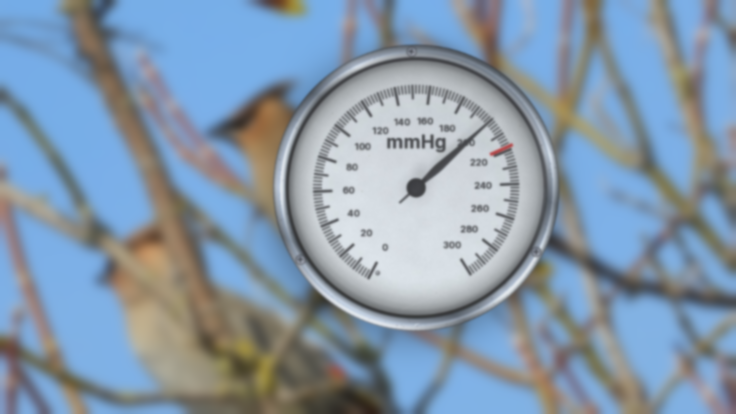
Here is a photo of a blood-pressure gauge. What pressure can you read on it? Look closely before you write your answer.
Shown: 200 mmHg
